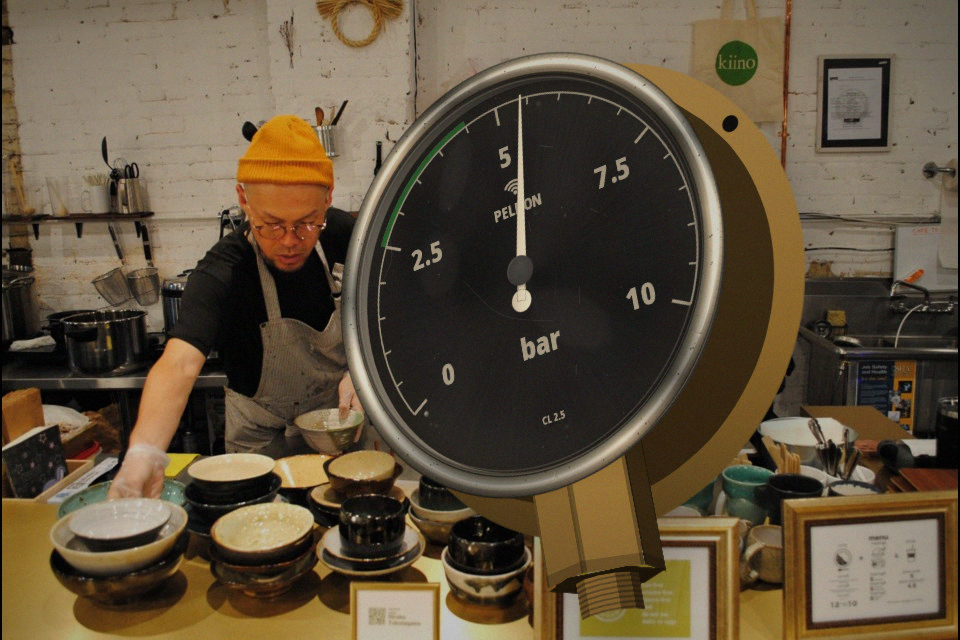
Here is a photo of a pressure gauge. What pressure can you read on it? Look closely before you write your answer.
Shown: 5.5 bar
